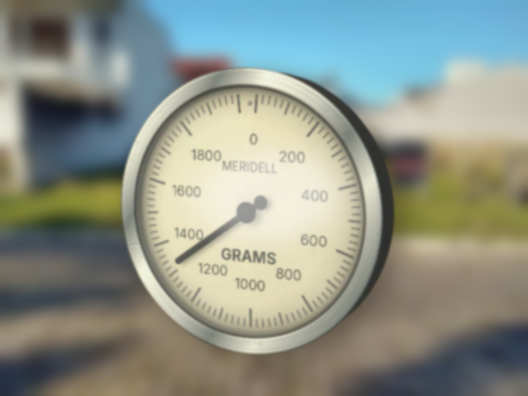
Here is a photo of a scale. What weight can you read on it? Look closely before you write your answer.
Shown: 1320 g
